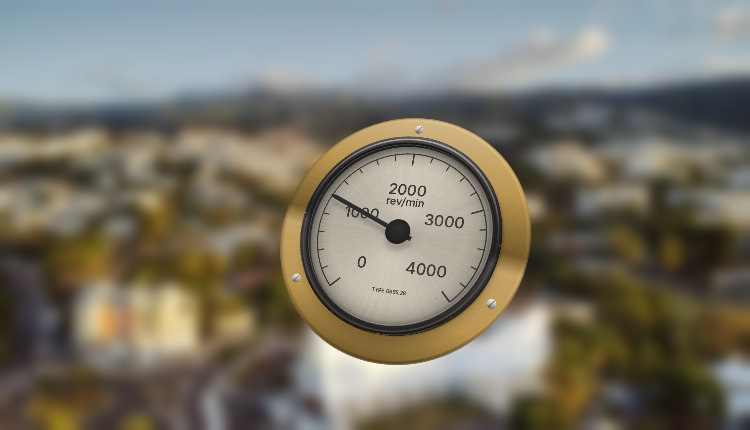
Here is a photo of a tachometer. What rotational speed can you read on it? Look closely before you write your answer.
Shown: 1000 rpm
